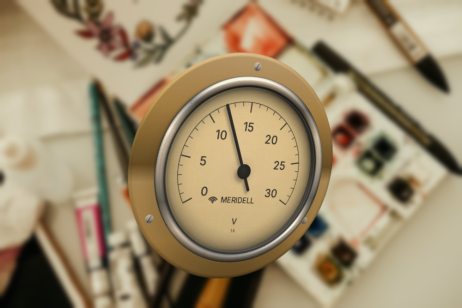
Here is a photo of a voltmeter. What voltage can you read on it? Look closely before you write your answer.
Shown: 12 V
